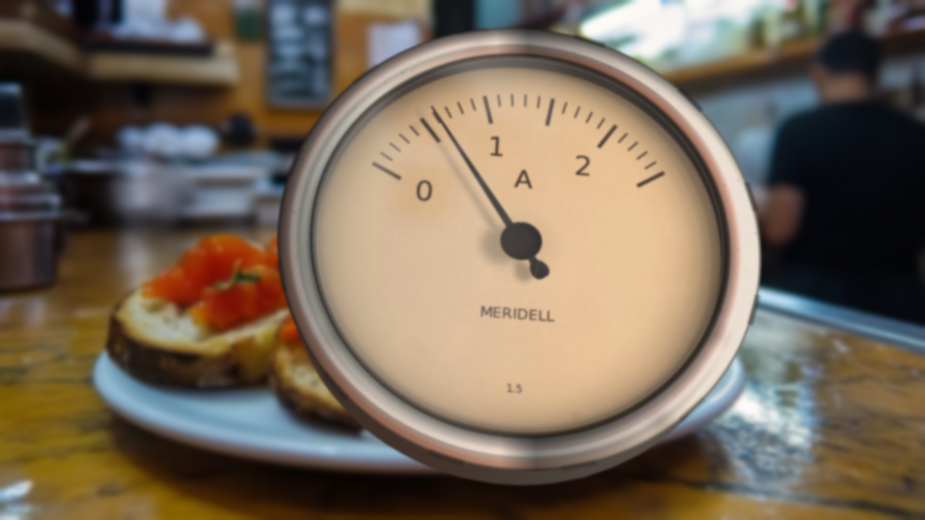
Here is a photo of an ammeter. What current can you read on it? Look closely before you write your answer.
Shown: 0.6 A
